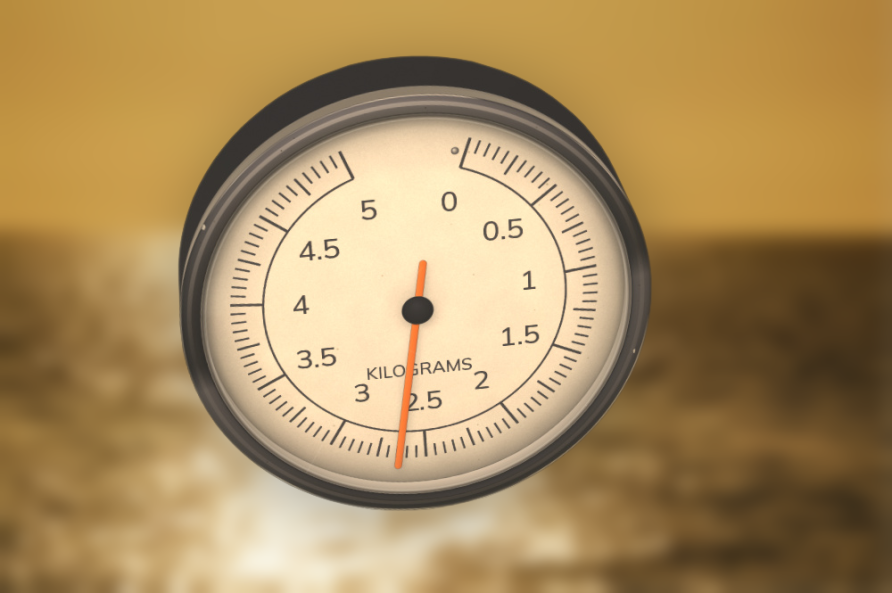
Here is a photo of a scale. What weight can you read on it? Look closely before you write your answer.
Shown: 2.65 kg
